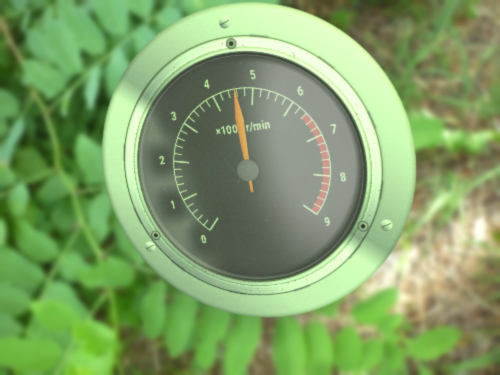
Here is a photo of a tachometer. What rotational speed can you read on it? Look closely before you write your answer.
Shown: 4600 rpm
